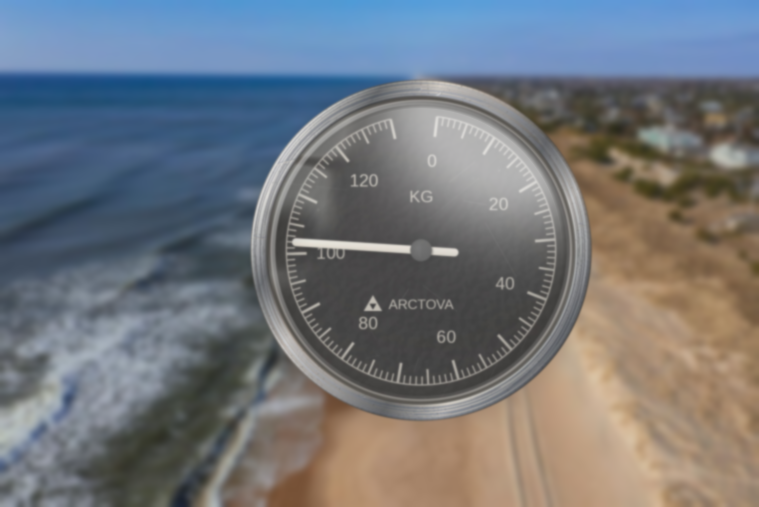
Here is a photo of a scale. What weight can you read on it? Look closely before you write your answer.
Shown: 102 kg
